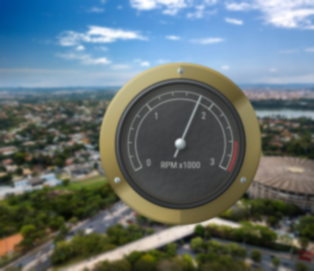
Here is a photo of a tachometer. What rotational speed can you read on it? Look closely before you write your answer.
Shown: 1800 rpm
